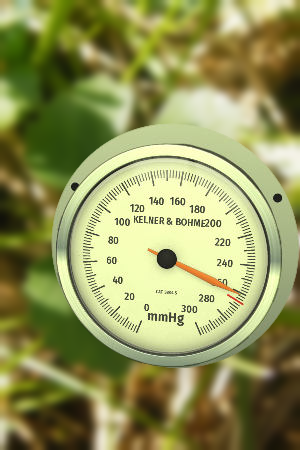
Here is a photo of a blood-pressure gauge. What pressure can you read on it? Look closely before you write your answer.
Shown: 260 mmHg
